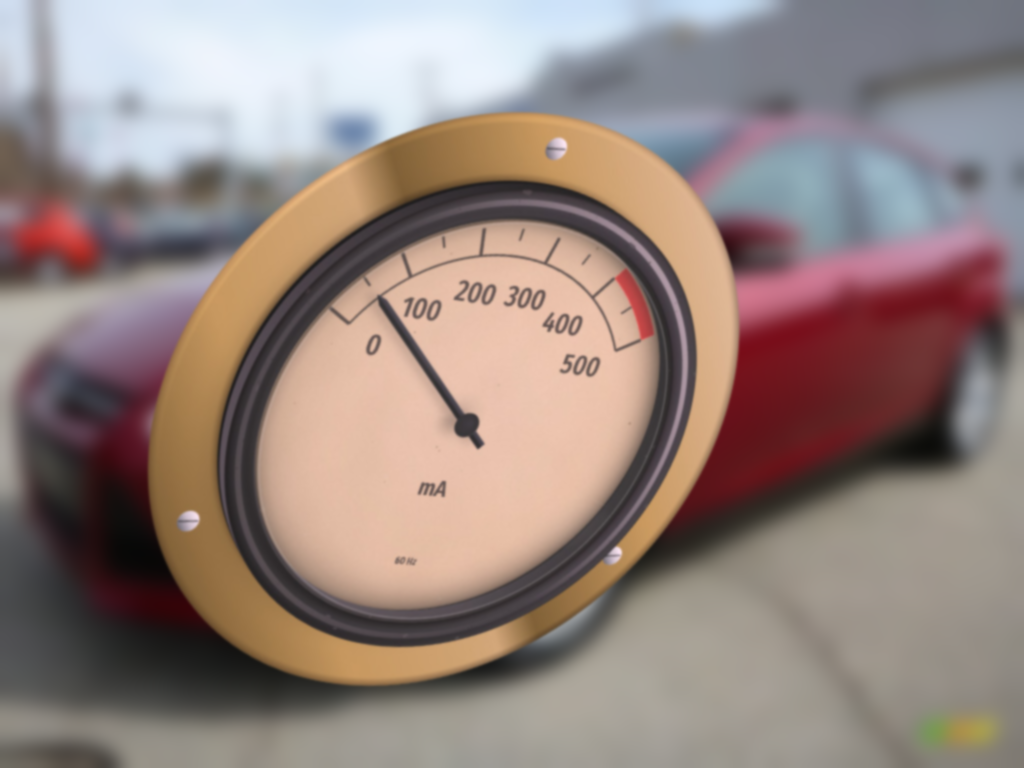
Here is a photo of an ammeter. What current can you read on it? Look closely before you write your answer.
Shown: 50 mA
